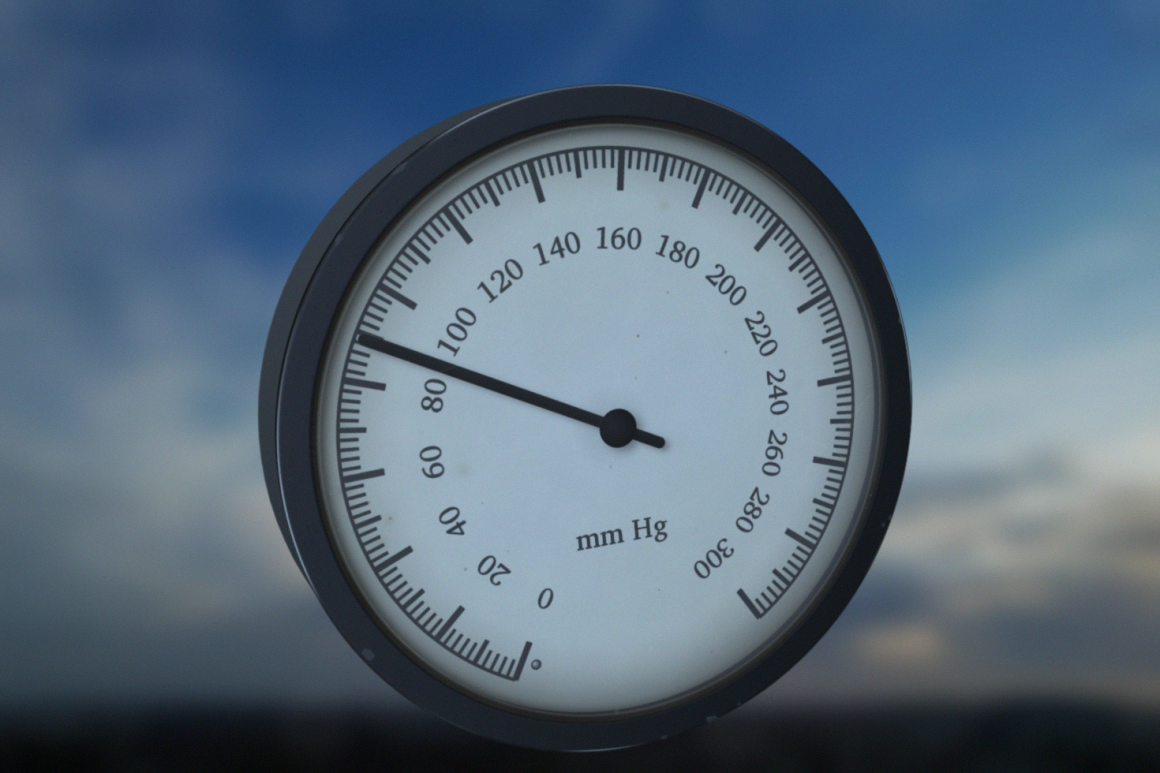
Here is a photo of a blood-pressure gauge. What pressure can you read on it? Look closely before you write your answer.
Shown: 89 mmHg
